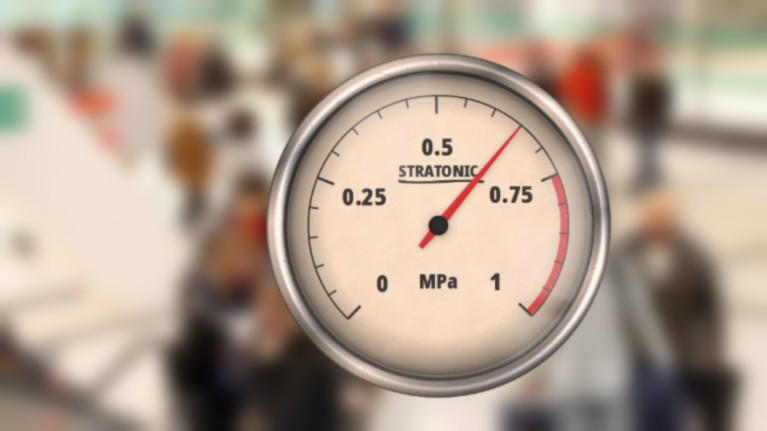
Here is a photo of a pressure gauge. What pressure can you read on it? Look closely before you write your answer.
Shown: 0.65 MPa
